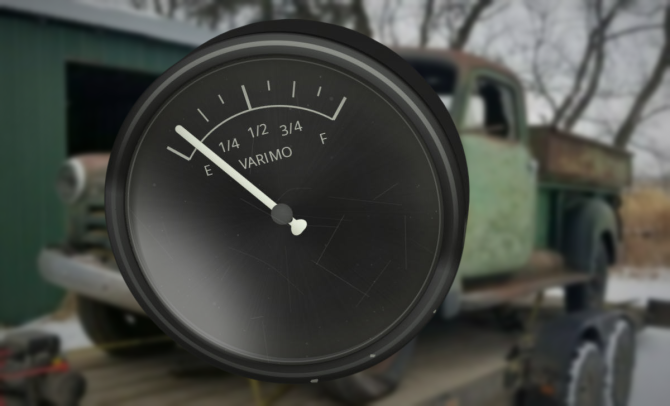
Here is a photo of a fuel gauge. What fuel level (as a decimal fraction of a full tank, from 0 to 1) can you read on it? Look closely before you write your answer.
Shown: 0.125
